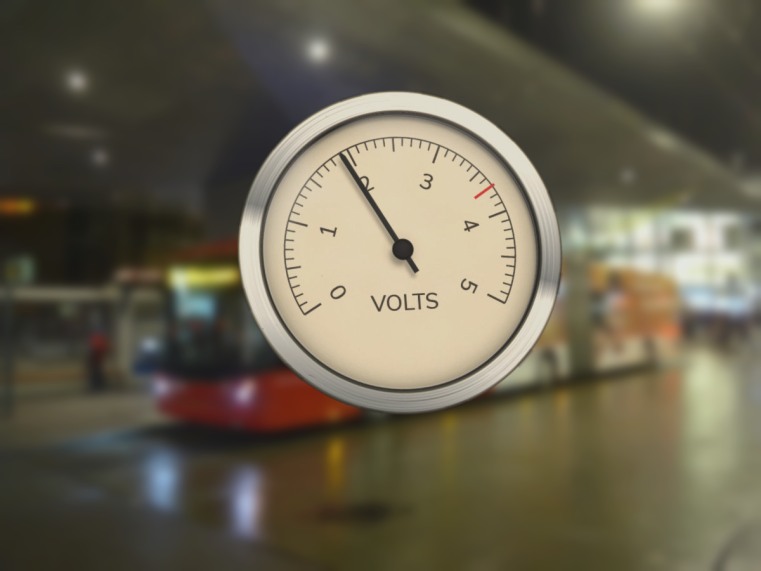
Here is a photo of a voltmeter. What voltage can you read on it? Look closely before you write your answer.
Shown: 1.9 V
